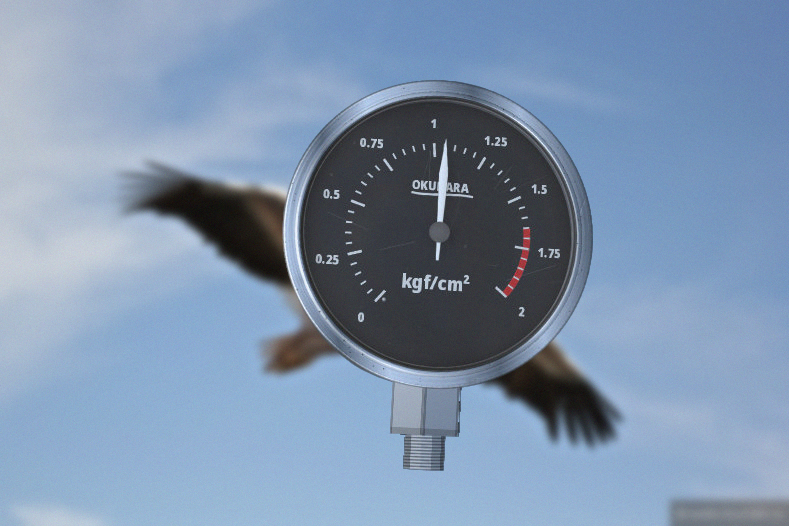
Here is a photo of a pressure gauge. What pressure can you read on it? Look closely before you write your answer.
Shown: 1.05 kg/cm²
